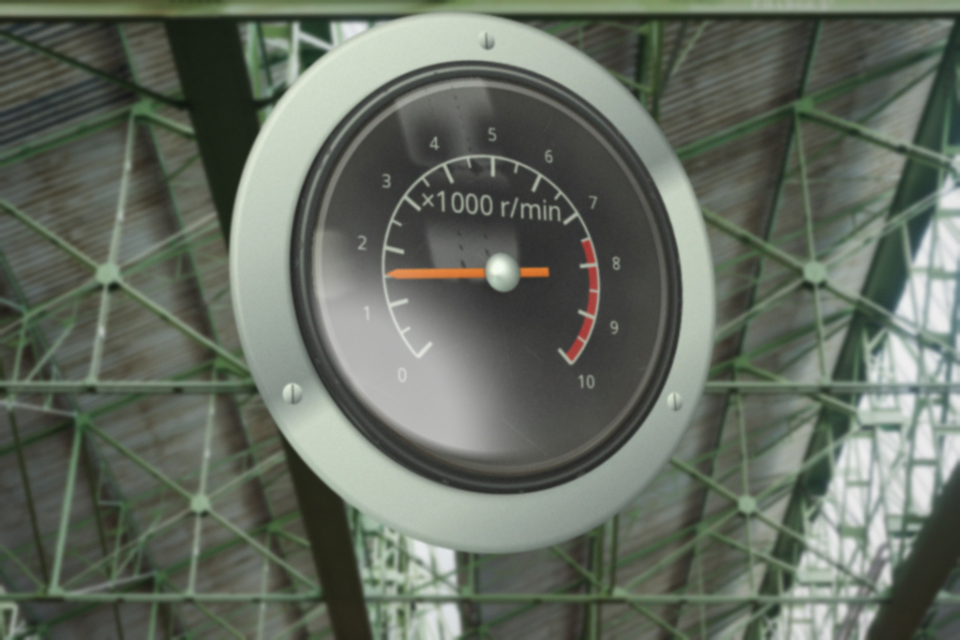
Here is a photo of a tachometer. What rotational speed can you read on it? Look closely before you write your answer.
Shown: 1500 rpm
